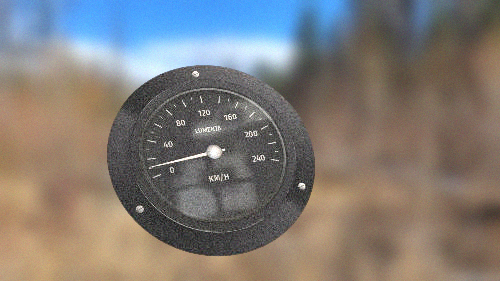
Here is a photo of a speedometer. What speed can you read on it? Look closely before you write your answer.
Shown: 10 km/h
